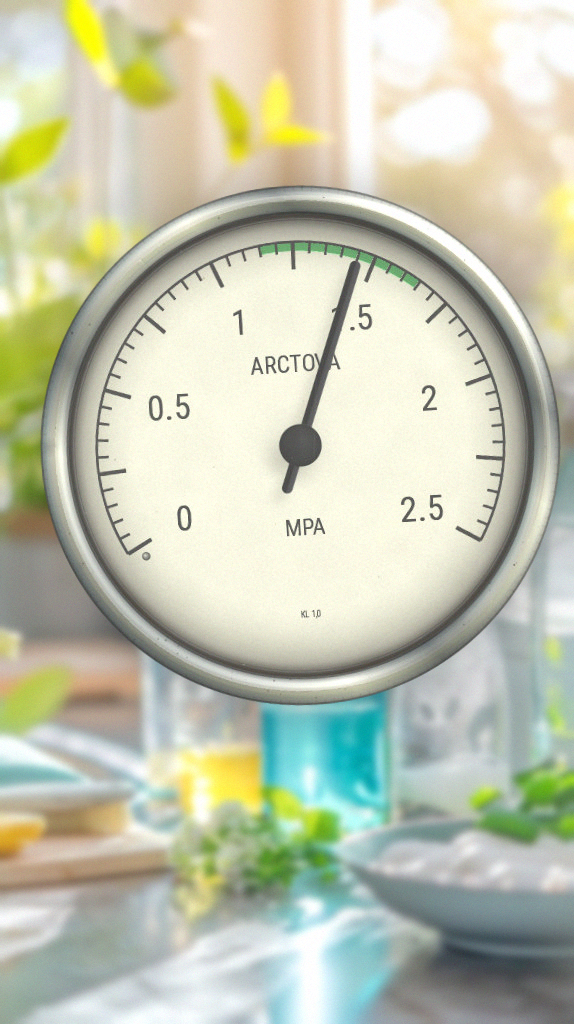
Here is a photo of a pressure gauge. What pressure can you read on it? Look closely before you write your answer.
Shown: 1.45 MPa
